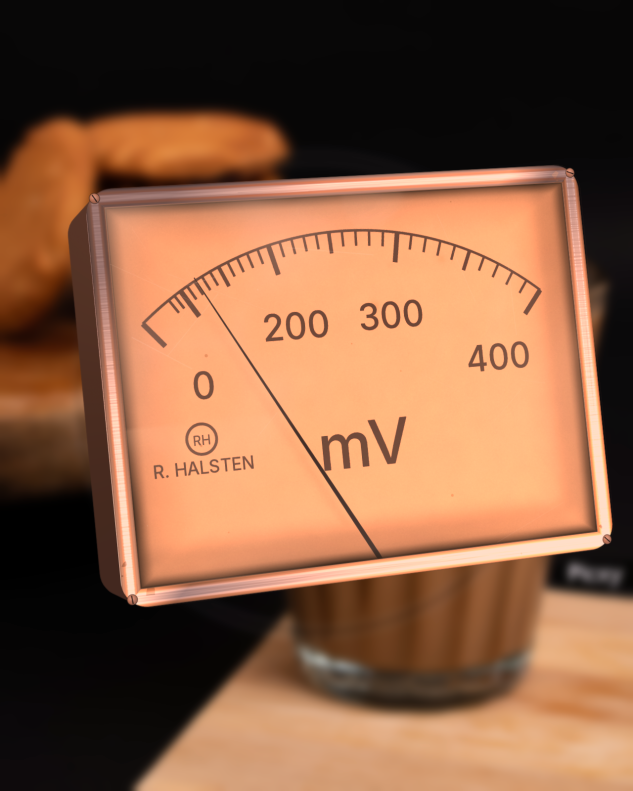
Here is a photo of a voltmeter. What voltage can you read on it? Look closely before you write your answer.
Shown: 120 mV
